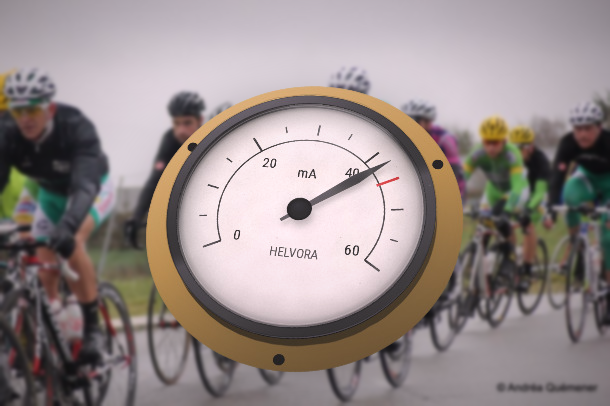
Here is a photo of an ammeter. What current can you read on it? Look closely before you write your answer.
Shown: 42.5 mA
